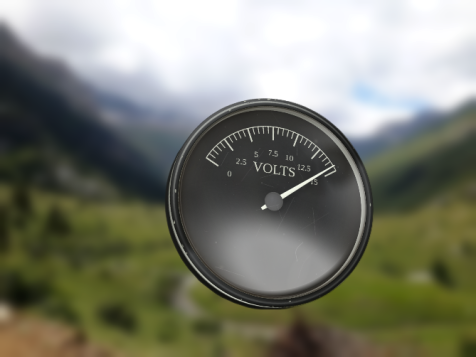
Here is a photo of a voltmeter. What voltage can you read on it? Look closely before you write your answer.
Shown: 14.5 V
